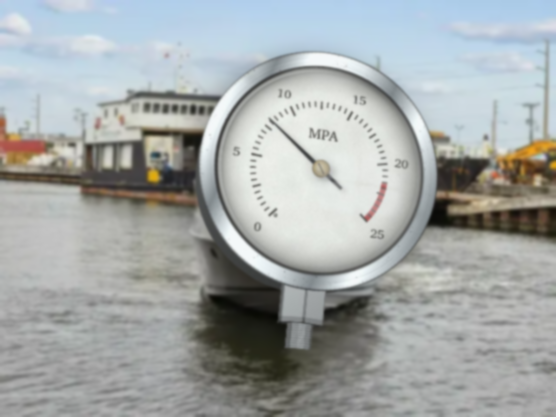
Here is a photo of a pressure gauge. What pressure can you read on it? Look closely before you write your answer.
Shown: 8 MPa
